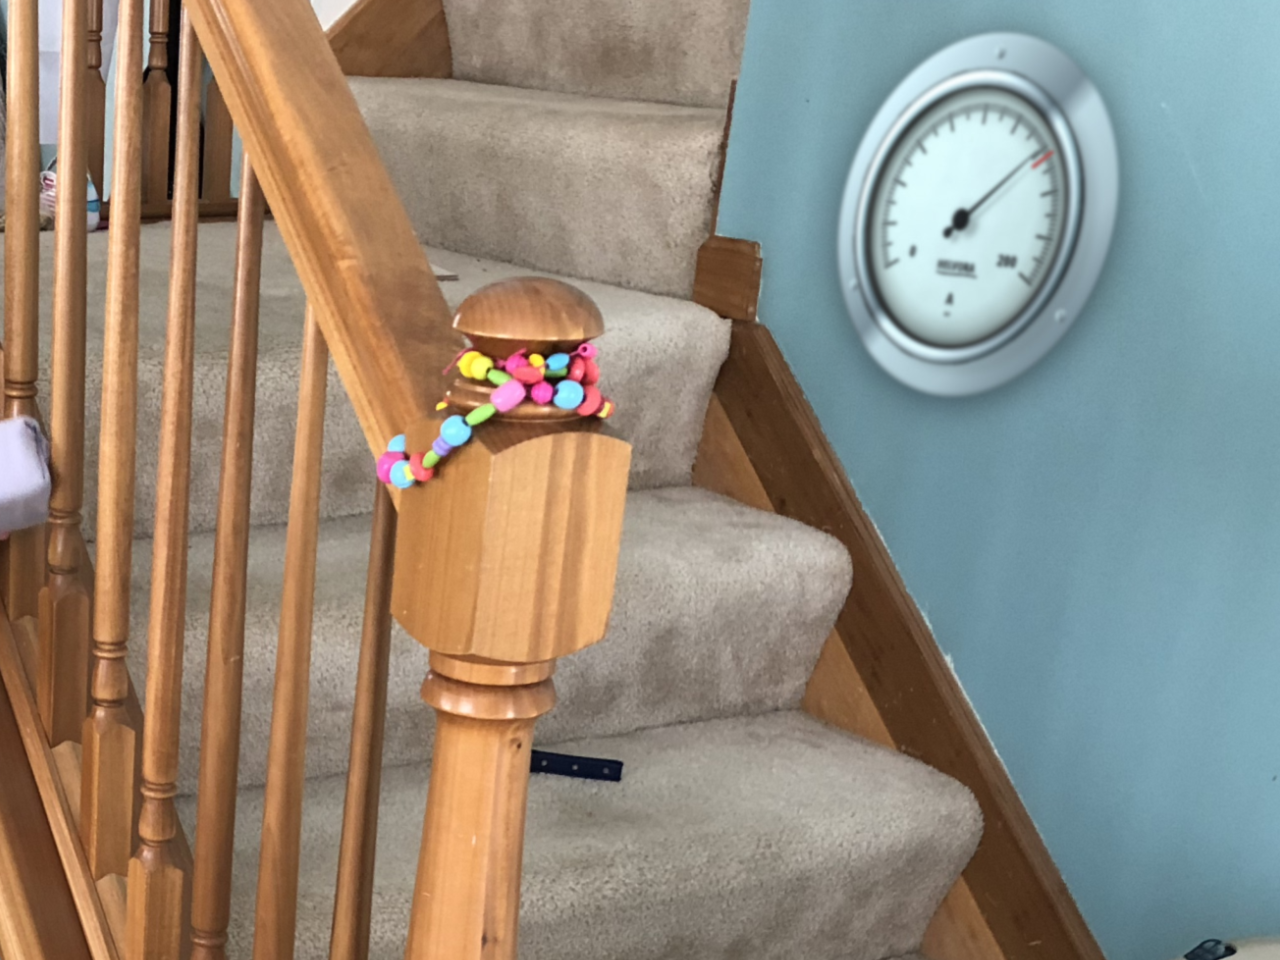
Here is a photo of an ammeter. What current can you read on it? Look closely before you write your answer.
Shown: 140 A
